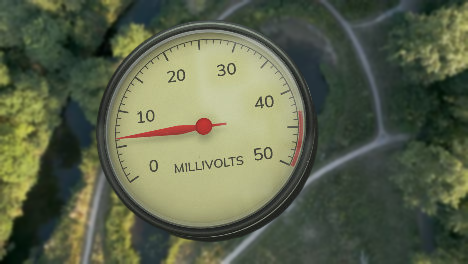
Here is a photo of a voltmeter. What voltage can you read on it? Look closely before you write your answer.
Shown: 6 mV
